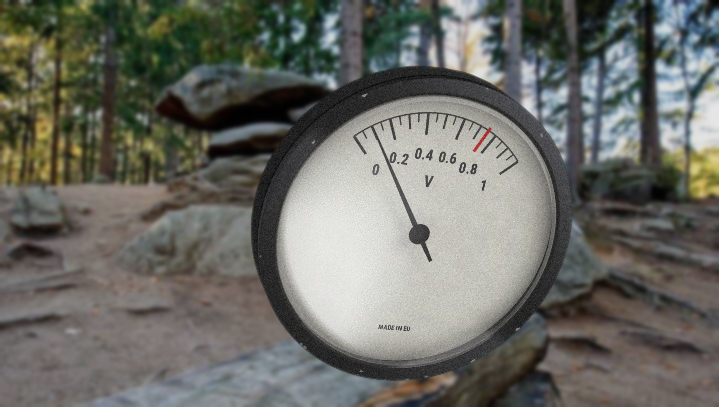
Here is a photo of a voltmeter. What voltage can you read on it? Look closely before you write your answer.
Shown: 0.1 V
